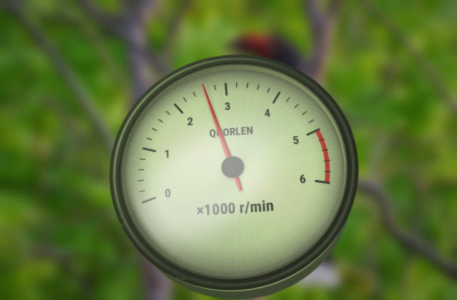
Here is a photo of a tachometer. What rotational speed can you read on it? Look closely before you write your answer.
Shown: 2600 rpm
